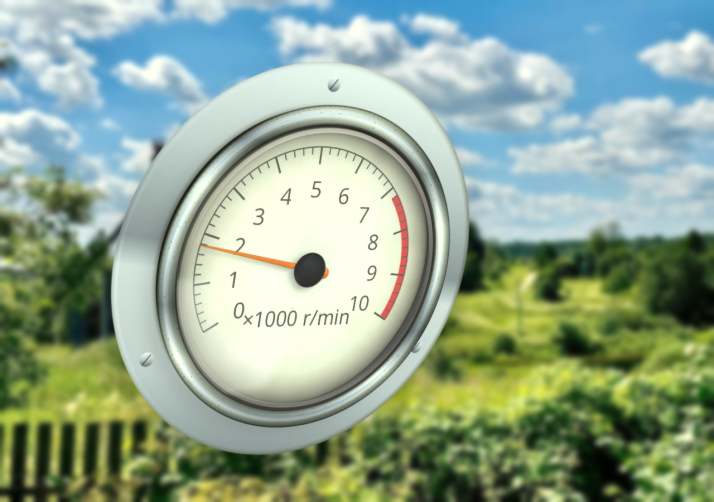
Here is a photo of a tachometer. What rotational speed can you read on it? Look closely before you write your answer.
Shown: 1800 rpm
